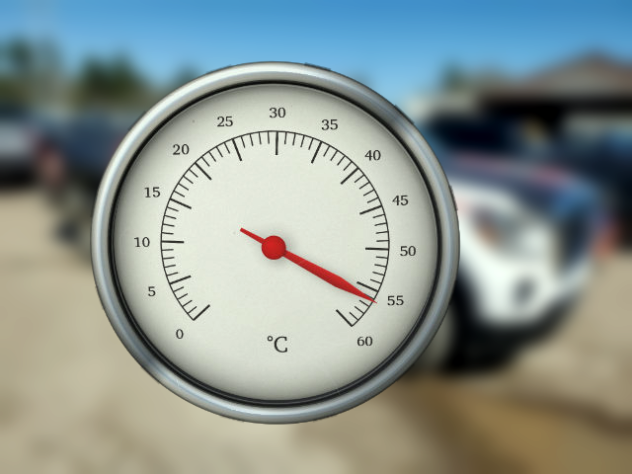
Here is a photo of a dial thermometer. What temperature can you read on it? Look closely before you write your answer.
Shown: 56 °C
